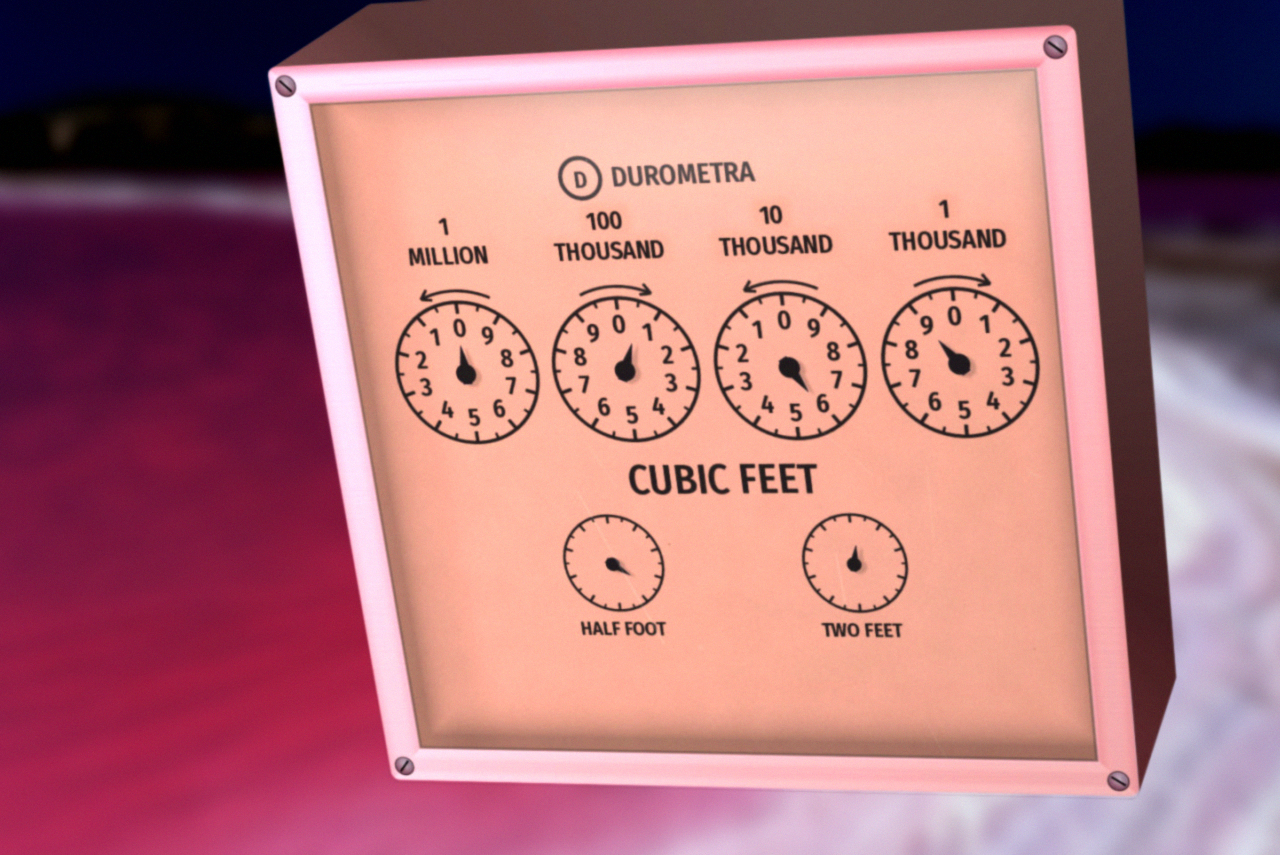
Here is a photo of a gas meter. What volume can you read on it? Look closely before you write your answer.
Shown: 5900 ft³
